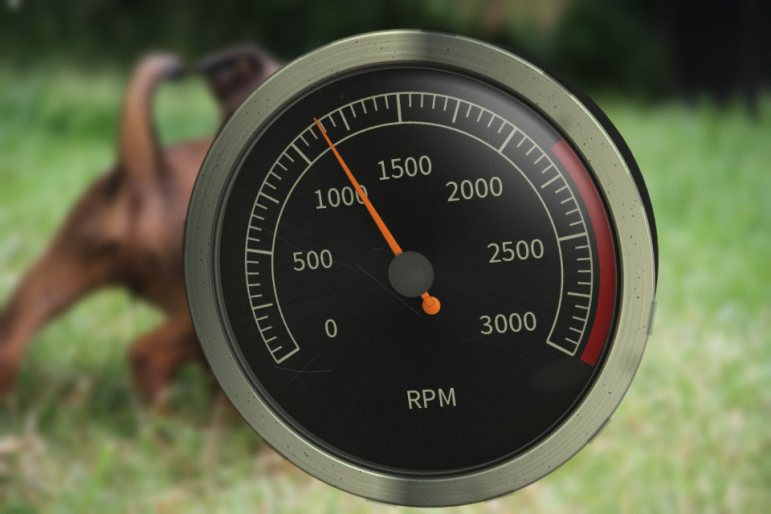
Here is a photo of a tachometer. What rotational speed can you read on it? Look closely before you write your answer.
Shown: 1150 rpm
